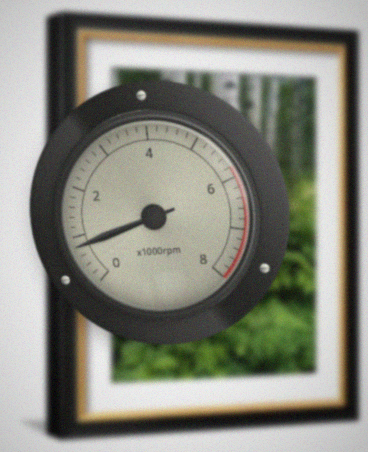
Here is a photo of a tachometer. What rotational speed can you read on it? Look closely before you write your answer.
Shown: 800 rpm
